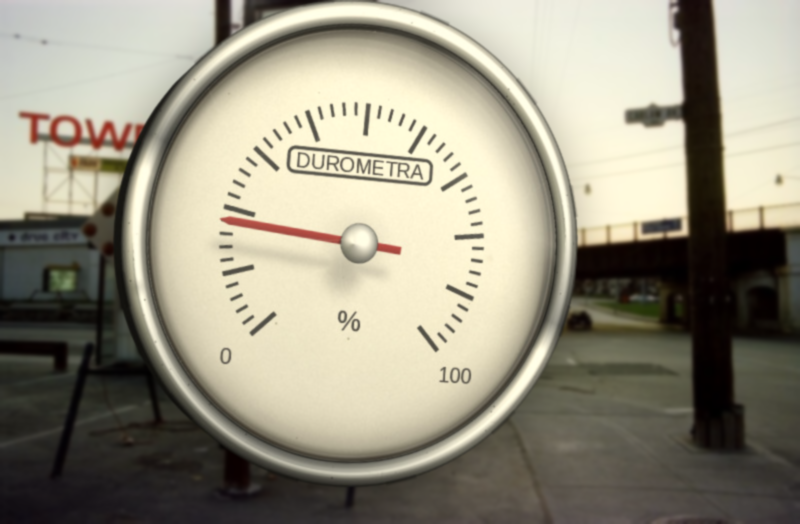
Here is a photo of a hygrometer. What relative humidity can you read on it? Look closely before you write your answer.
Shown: 18 %
